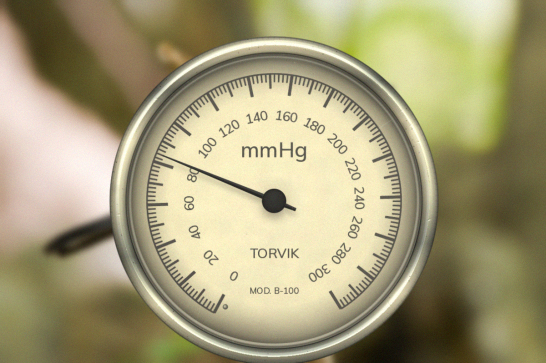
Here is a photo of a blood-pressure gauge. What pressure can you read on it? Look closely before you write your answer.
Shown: 84 mmHg
